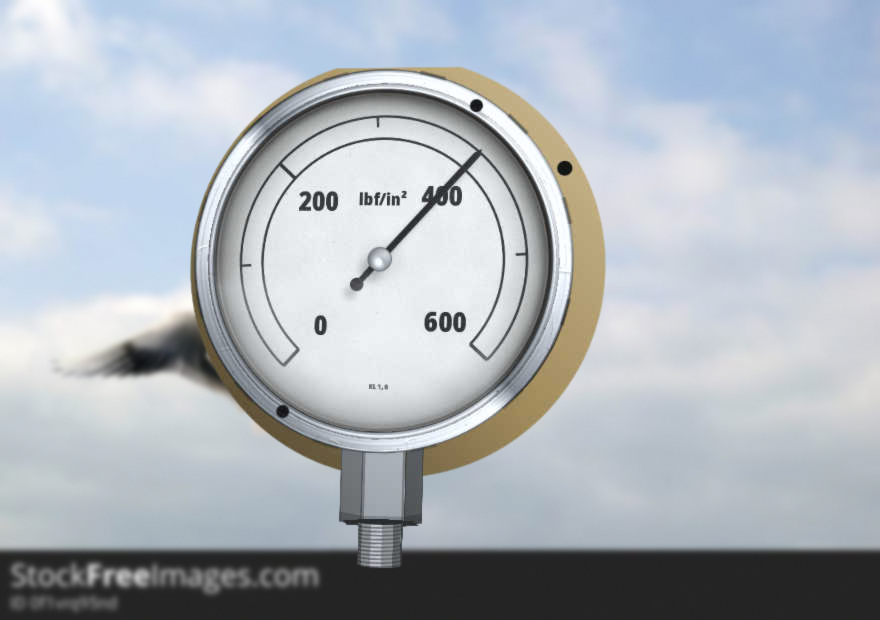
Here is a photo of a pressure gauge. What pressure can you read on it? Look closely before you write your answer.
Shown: 400 psi
